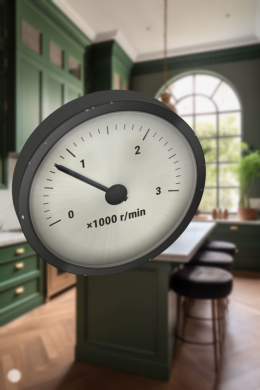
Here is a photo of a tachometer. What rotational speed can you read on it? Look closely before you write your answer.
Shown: 800 rpm
